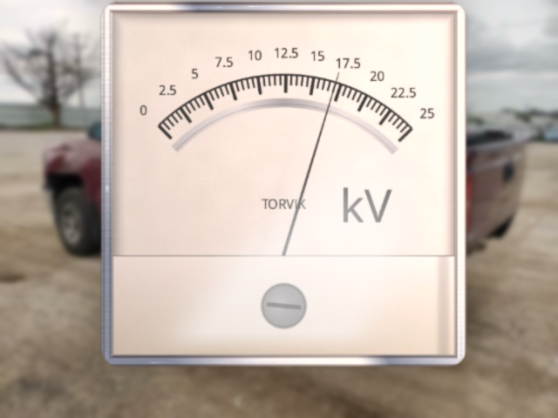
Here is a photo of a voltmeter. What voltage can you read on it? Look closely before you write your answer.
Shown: 17 kV
